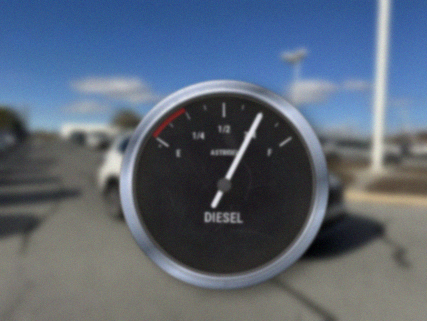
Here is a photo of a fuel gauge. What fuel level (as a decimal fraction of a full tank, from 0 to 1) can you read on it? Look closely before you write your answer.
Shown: 0.75
